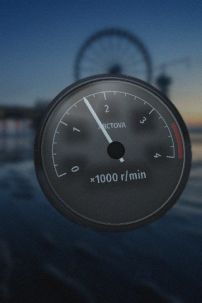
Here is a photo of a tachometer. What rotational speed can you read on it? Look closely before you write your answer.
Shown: 1600 rpm
